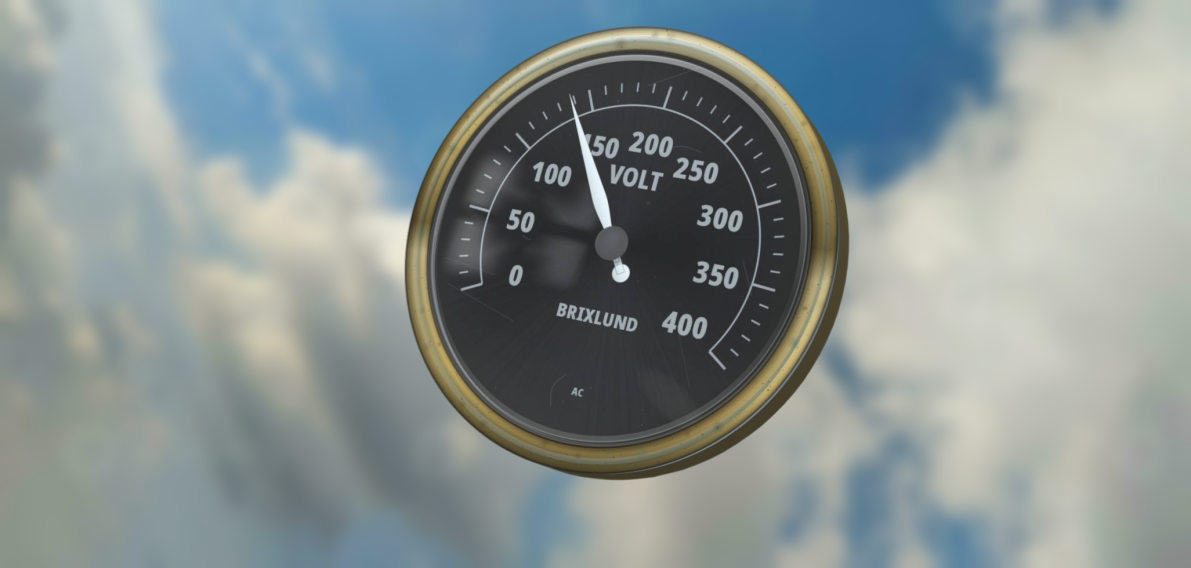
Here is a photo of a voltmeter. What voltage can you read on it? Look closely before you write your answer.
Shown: 140 V
